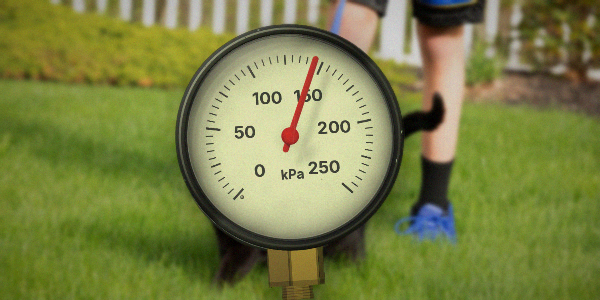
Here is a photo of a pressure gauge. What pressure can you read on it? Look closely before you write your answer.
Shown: 145 kPa
